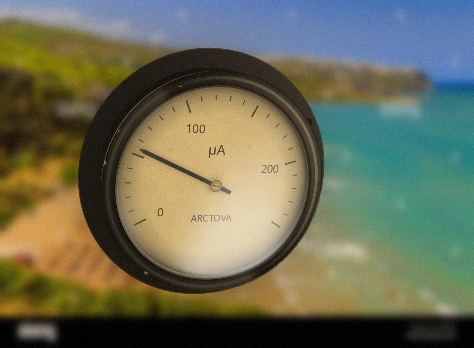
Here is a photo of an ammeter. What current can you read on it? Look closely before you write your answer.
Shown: 55 µA
